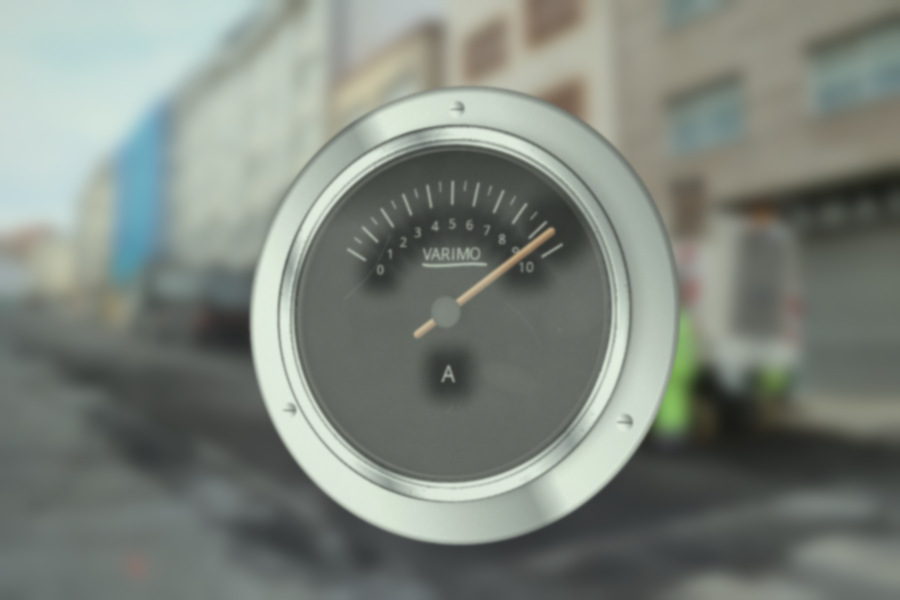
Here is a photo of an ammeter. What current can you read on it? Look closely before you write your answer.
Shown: 9.5 A
